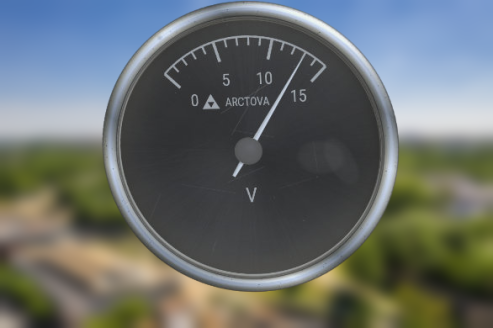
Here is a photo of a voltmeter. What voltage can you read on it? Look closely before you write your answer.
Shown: 13 V
